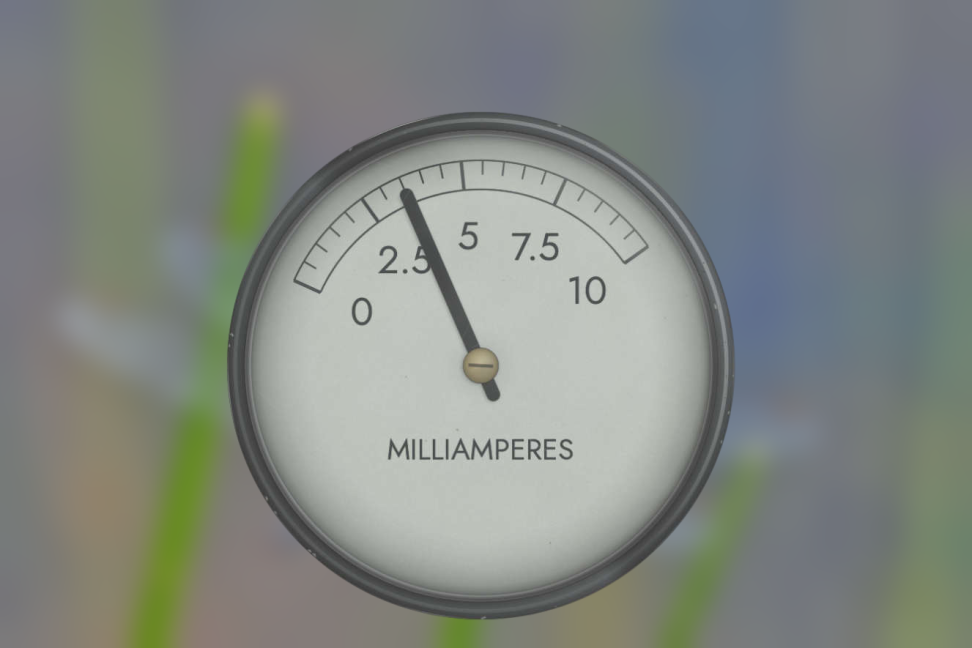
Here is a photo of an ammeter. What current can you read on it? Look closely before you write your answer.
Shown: 3.5 mA
